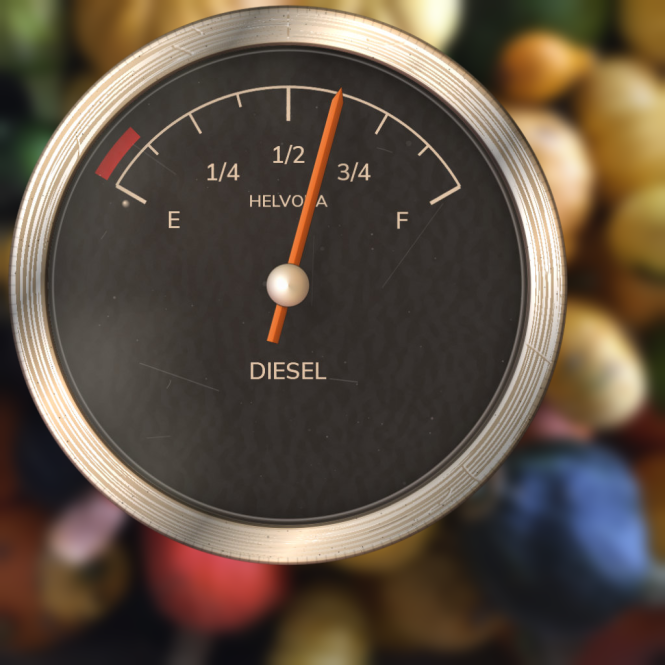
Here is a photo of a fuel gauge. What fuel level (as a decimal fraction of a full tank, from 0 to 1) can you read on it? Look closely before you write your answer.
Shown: 0.625
